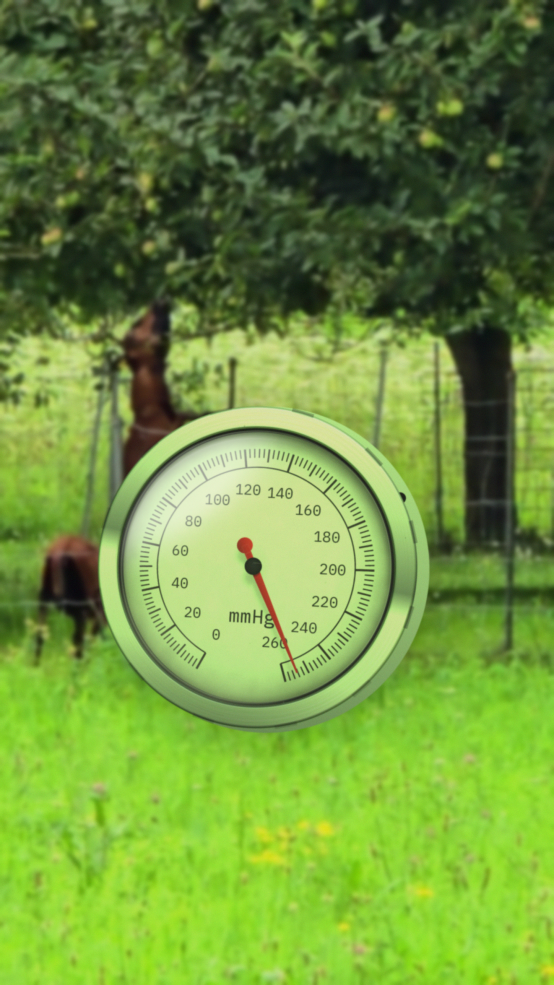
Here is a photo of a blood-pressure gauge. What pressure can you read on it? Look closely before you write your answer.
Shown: 254 mmHg
